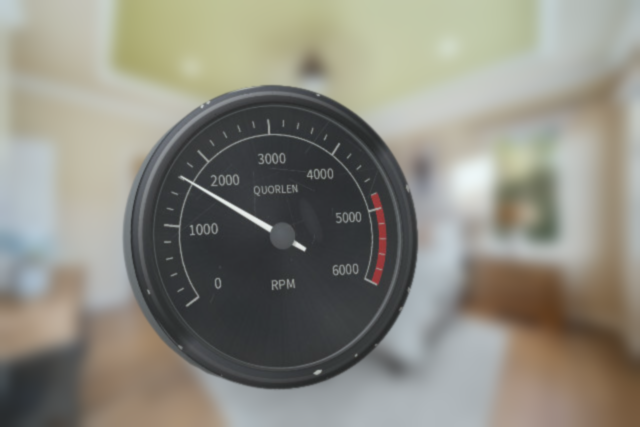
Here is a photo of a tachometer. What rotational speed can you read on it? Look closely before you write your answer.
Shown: 1600 rpm
